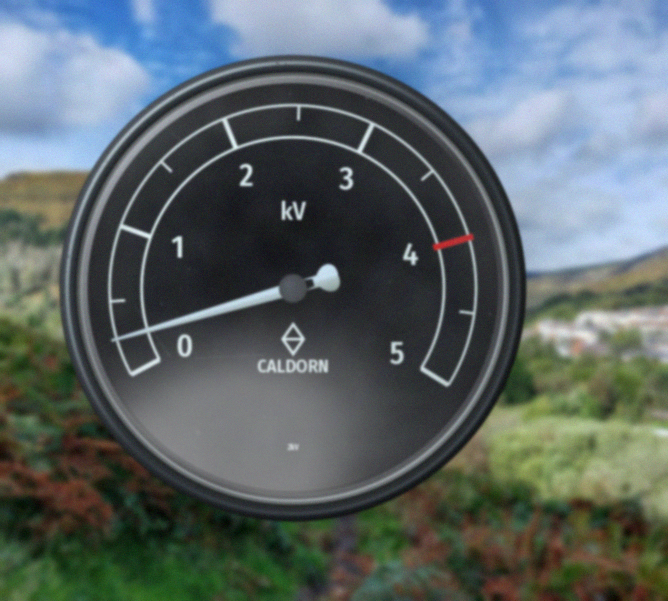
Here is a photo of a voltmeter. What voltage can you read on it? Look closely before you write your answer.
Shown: 0.25 kV
